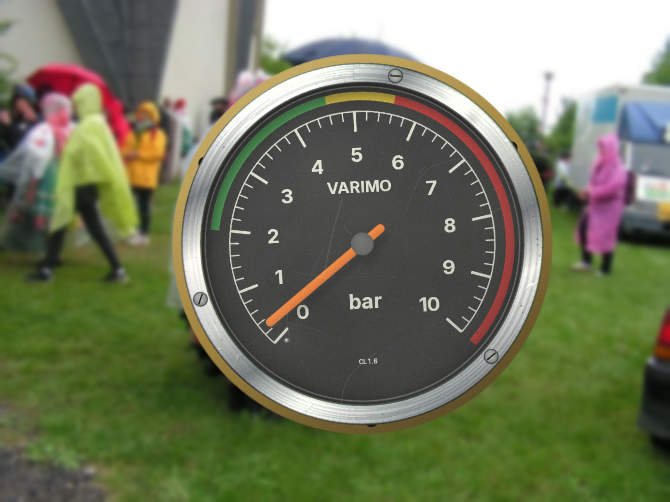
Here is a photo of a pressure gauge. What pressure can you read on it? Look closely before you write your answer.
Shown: 0.3 bar
